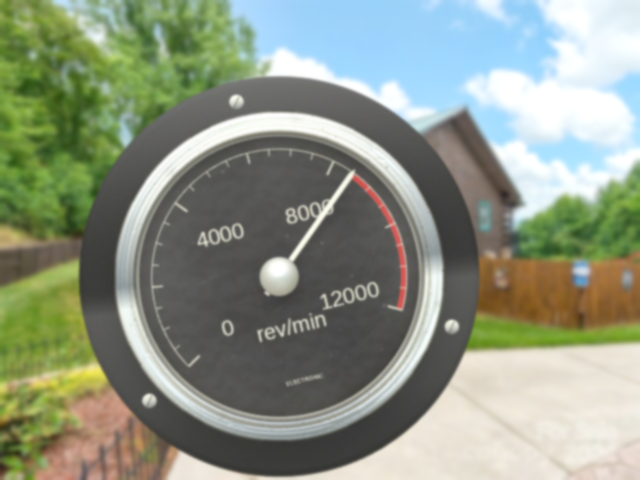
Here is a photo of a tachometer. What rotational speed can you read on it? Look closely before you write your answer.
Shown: 8500 rpm
